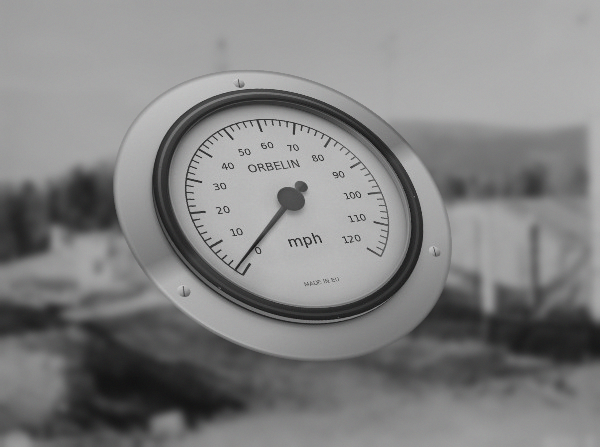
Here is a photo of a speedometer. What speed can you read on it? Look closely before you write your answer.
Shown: 2 mph
